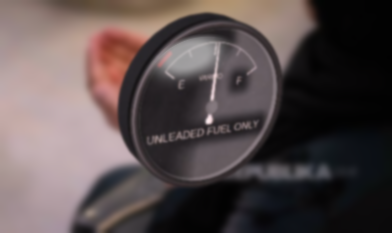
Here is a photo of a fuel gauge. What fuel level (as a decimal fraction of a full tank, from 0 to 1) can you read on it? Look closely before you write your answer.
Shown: 0.5
